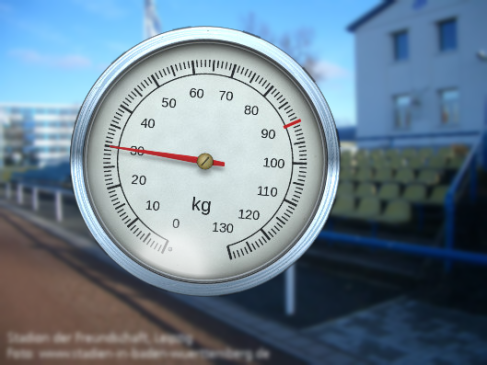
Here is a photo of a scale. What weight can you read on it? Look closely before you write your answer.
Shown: 30 kg
